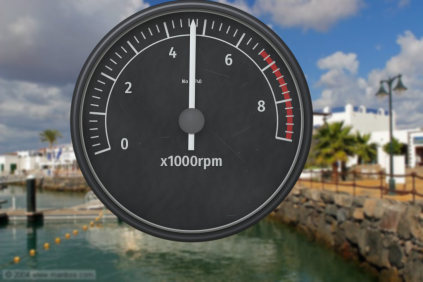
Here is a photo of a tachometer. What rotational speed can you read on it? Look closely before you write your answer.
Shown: 4700 rpm
